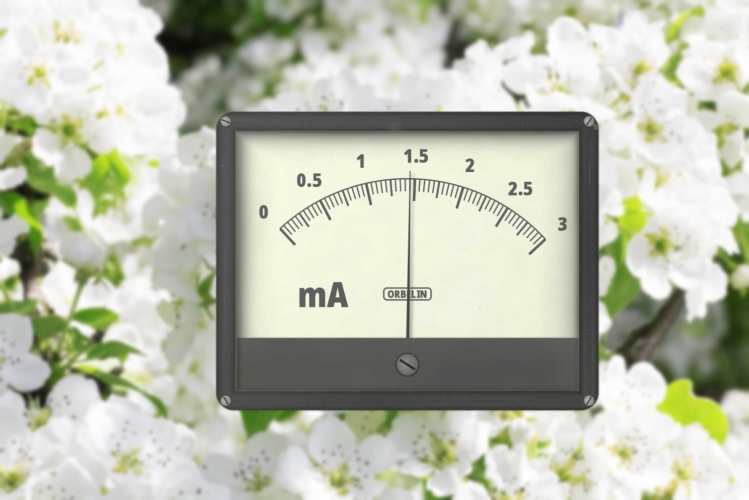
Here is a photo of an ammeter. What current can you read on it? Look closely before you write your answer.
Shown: 1.45 mA
